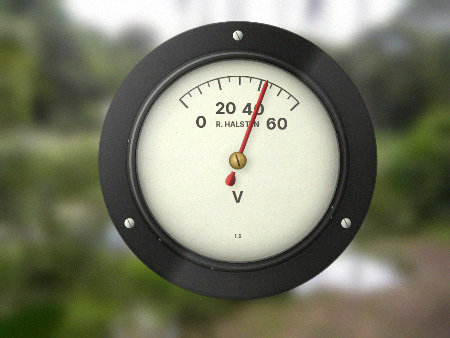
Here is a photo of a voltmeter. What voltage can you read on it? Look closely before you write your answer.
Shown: 42.5 V
